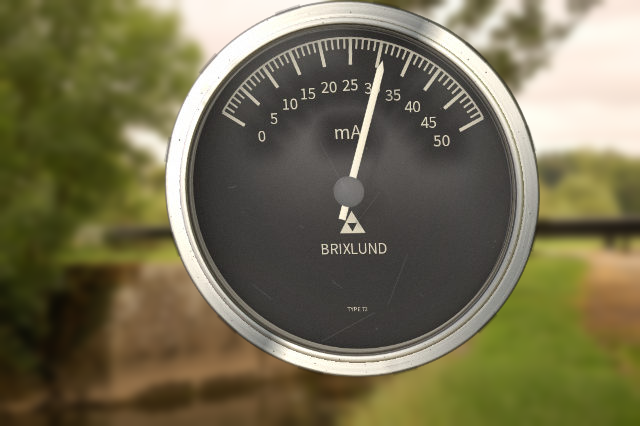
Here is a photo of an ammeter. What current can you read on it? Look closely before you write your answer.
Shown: 31 mA
